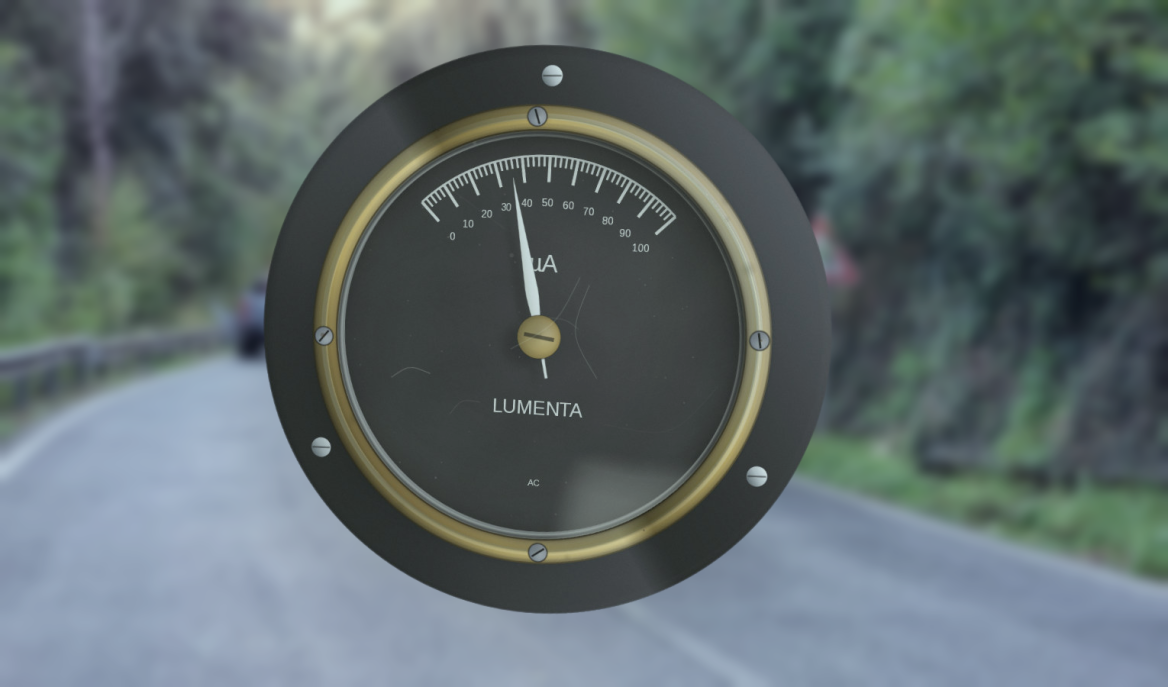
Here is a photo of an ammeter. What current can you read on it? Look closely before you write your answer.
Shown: 36 µA
